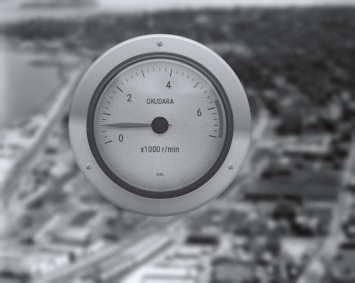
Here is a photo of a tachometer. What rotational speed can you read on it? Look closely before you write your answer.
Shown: 600 rpm
